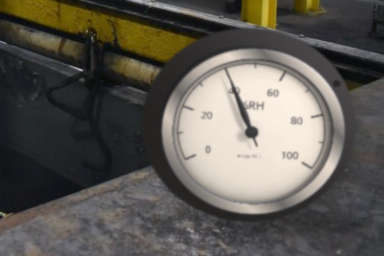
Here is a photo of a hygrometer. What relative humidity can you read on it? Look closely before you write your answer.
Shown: 40 %
